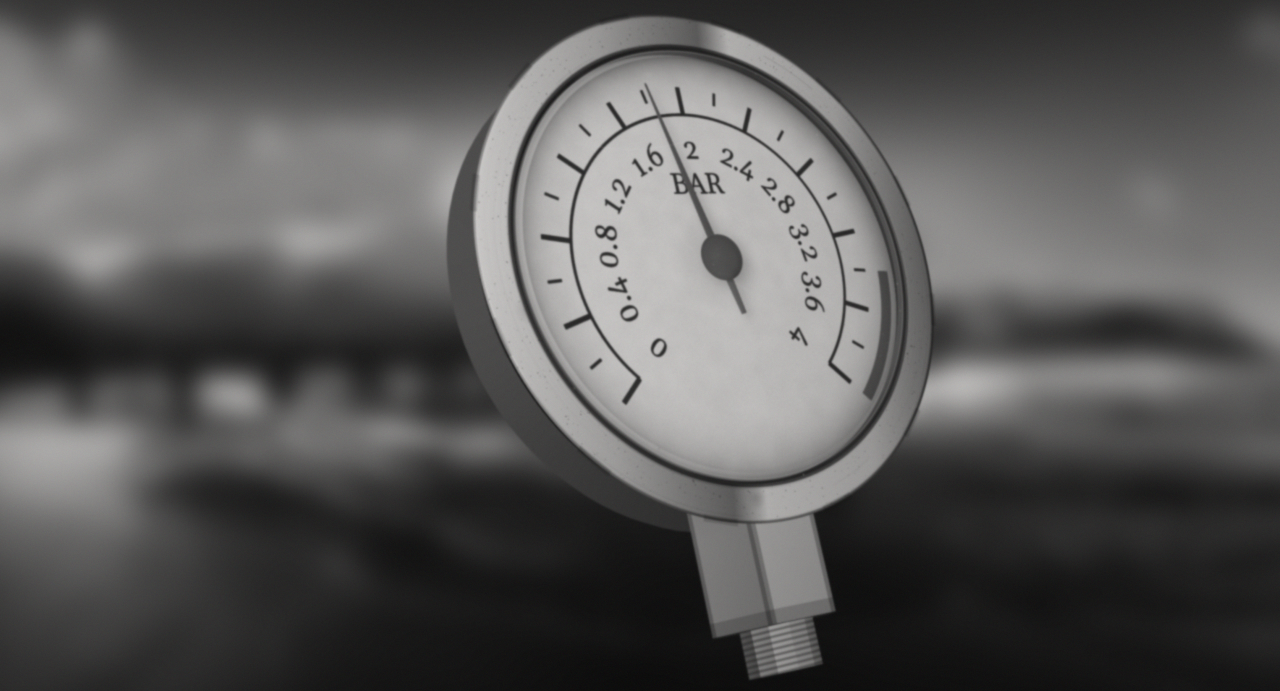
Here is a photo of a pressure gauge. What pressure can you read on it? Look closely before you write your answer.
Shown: 1.8 bar
